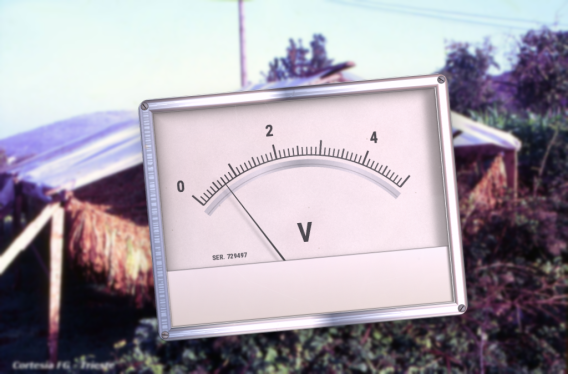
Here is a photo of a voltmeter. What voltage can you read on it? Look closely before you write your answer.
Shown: 0.7 V
